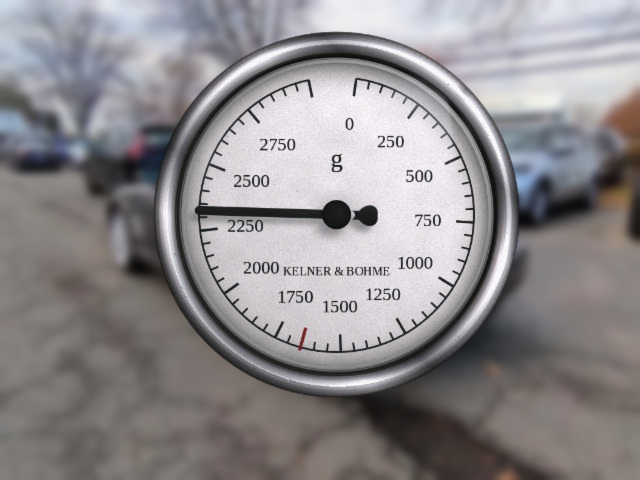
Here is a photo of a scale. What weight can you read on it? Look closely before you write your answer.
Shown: 2325 g
